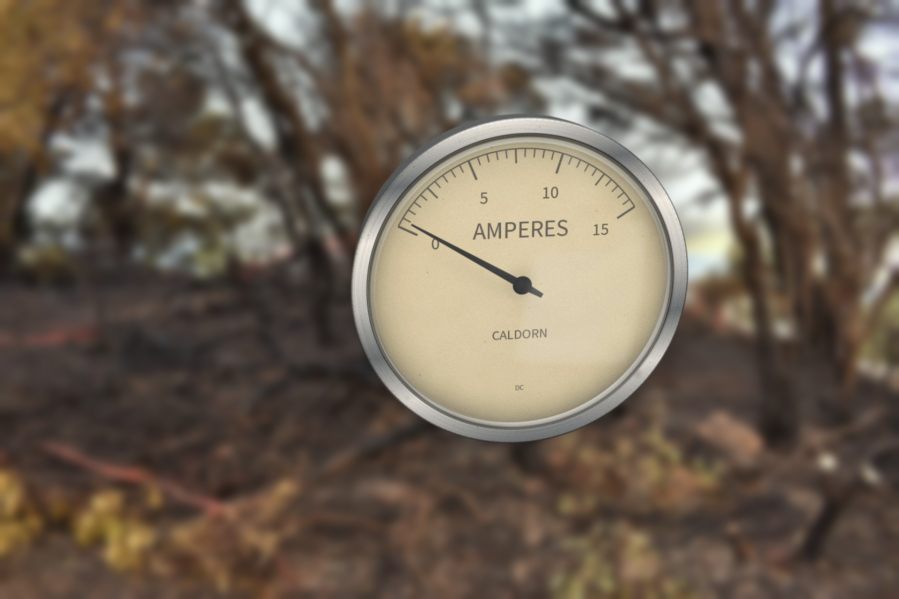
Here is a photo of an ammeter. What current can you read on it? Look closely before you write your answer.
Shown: 0.5 A
